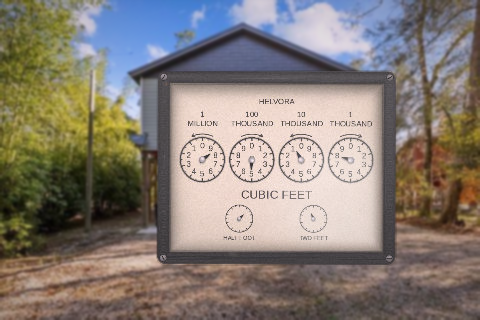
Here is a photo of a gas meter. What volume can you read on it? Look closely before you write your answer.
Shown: 850800 ft³
